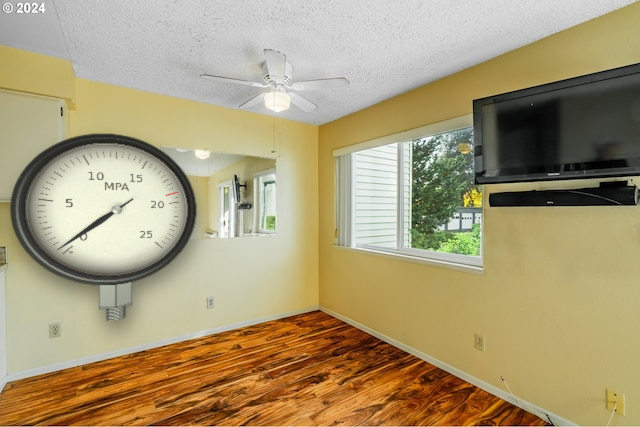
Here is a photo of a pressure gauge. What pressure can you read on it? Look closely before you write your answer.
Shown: 0.5 MPa
